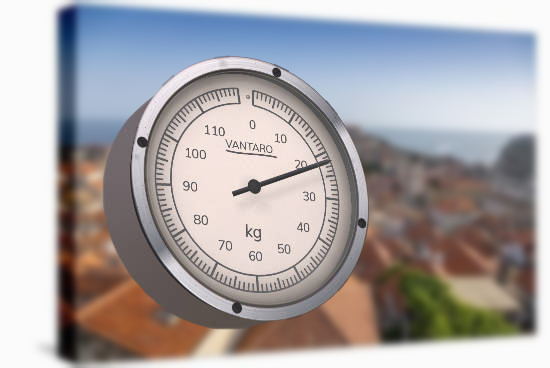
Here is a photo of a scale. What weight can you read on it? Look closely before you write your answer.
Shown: 22 kg
